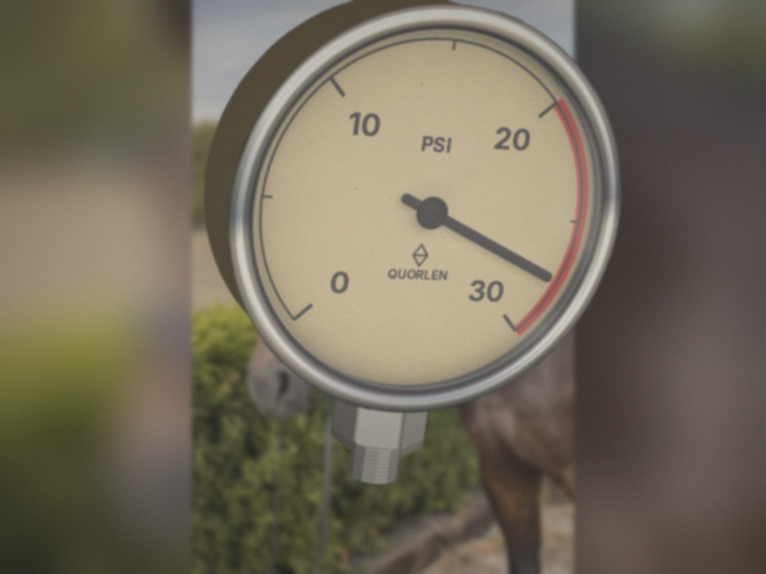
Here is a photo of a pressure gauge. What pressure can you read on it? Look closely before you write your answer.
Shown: 27.5 psi
